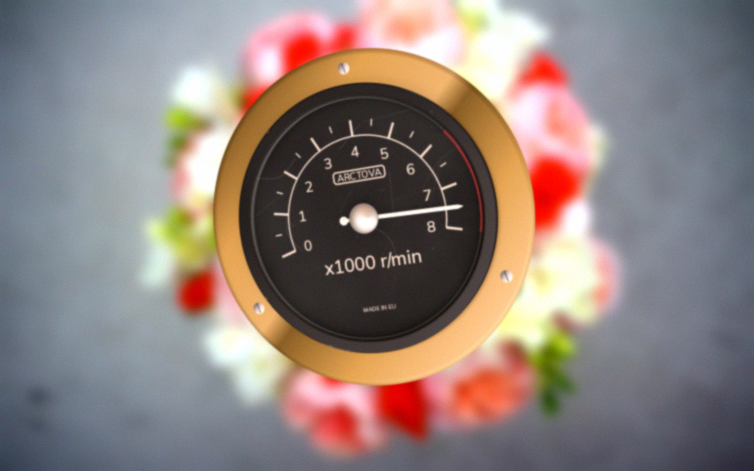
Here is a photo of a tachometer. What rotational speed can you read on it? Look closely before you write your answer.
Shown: 7500 rpm
